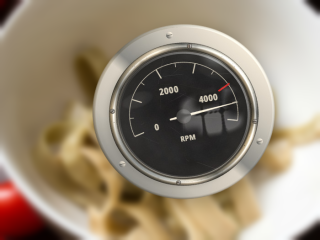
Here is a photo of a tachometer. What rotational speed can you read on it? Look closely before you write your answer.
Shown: 4500 rpm
